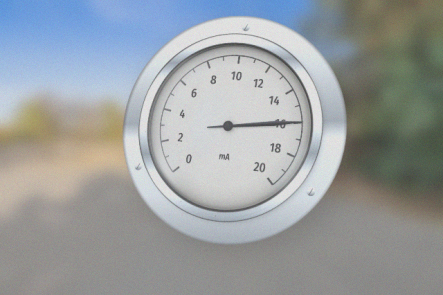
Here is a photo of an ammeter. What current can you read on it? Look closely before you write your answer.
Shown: 16 mA
